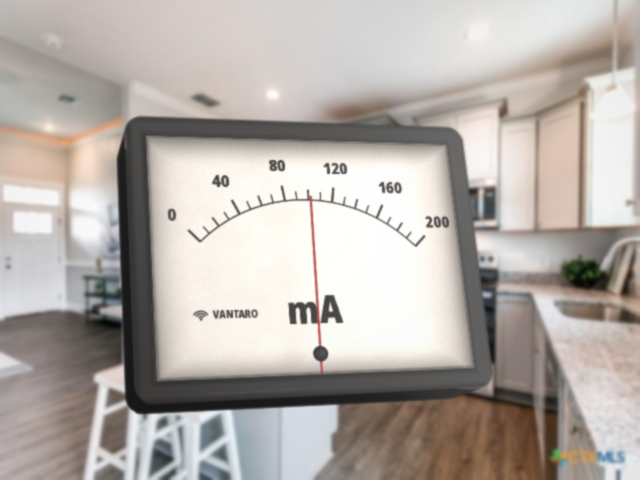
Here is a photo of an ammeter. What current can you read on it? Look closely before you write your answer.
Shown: 100 mA
